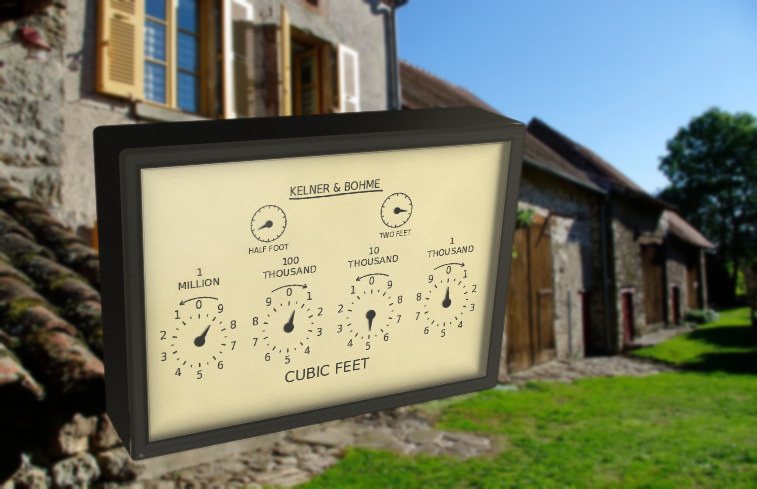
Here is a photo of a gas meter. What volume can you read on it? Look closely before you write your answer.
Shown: 905000 ft³
